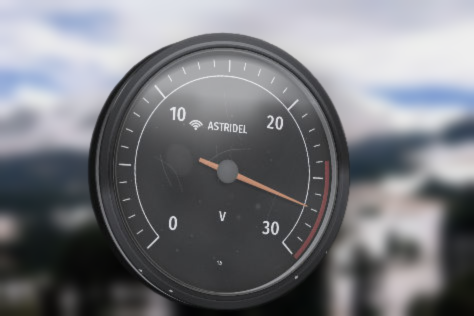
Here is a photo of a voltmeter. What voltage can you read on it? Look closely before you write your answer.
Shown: 27 V
